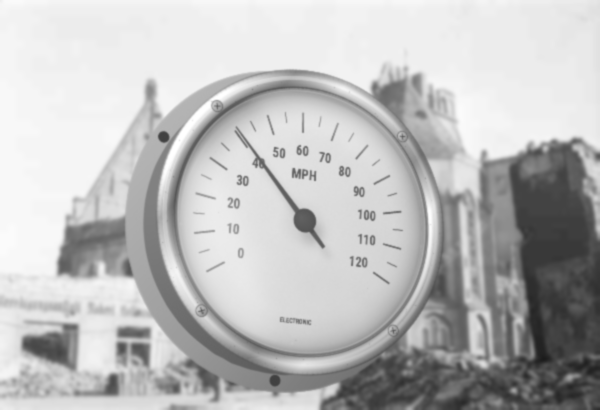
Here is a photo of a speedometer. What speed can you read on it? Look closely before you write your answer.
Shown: 40 mph
